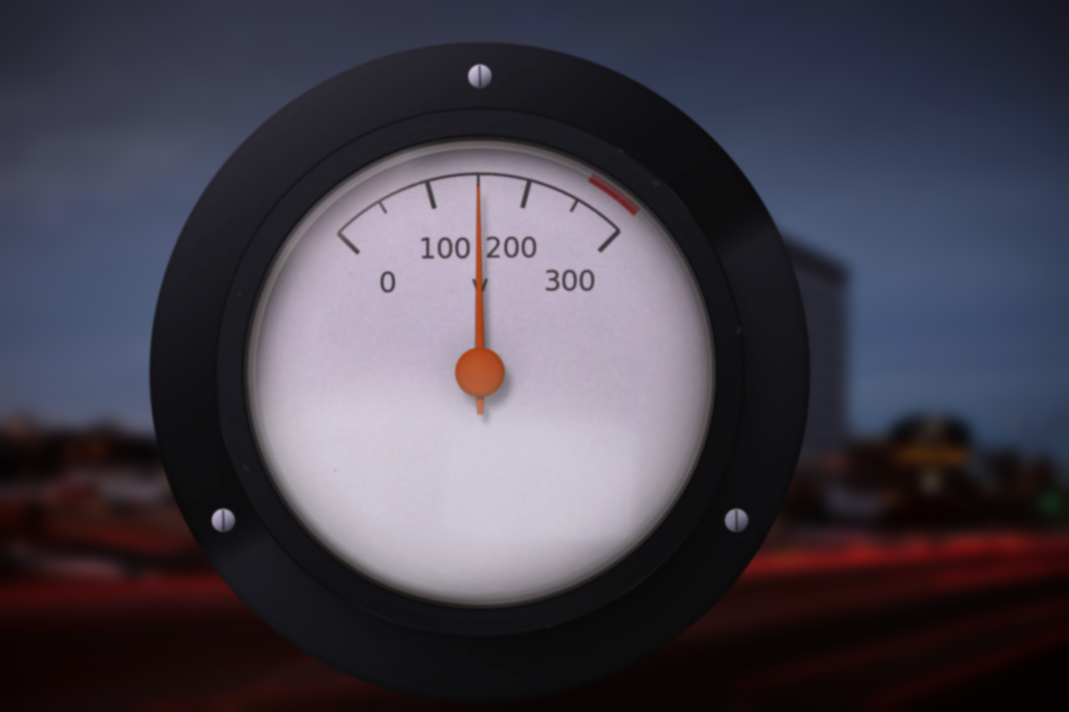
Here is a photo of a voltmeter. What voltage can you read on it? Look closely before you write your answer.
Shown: 150 V
